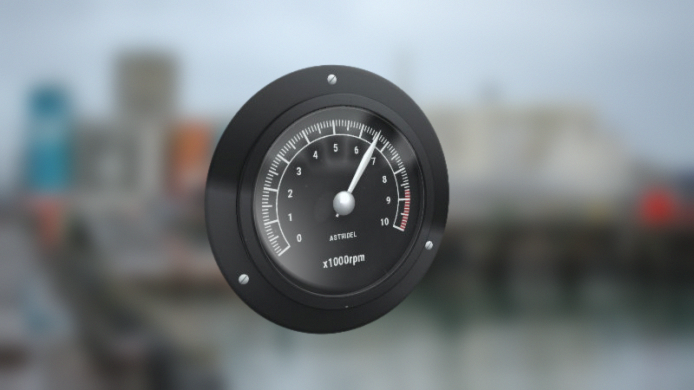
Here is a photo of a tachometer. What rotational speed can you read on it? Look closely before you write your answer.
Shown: 6500 rpm
